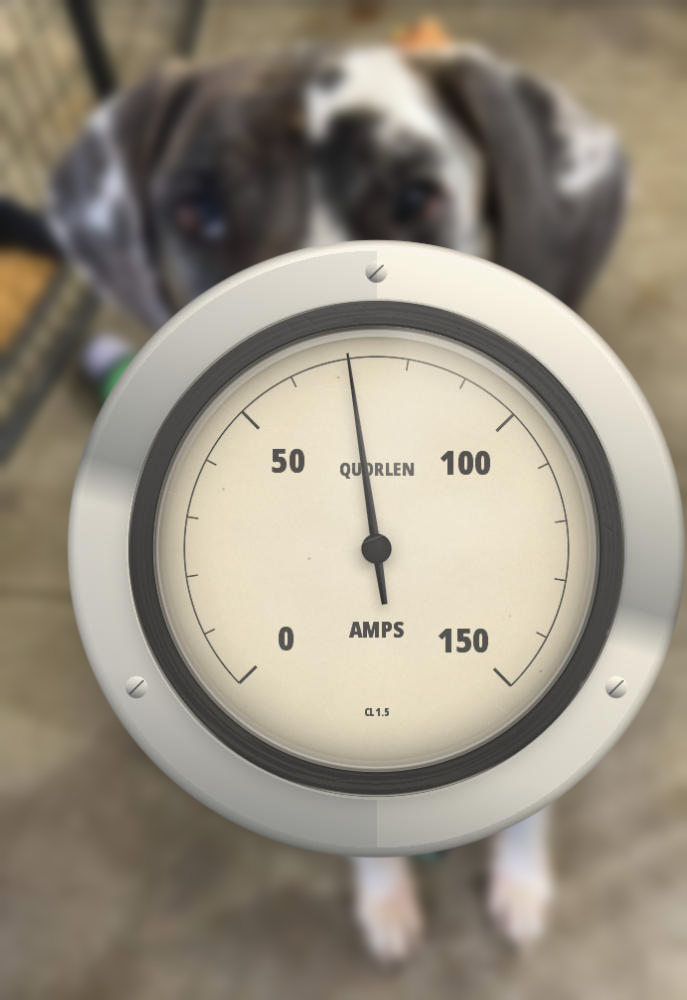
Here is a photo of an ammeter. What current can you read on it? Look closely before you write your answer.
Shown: 70 A
